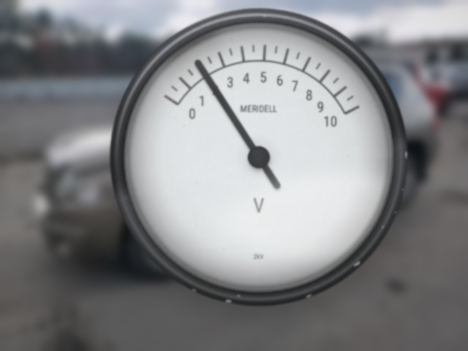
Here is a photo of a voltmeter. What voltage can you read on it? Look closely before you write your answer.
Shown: 2 V
